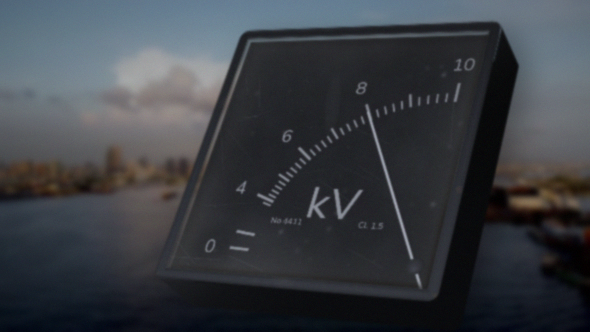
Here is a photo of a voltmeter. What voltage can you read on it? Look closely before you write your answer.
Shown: 8 kV
